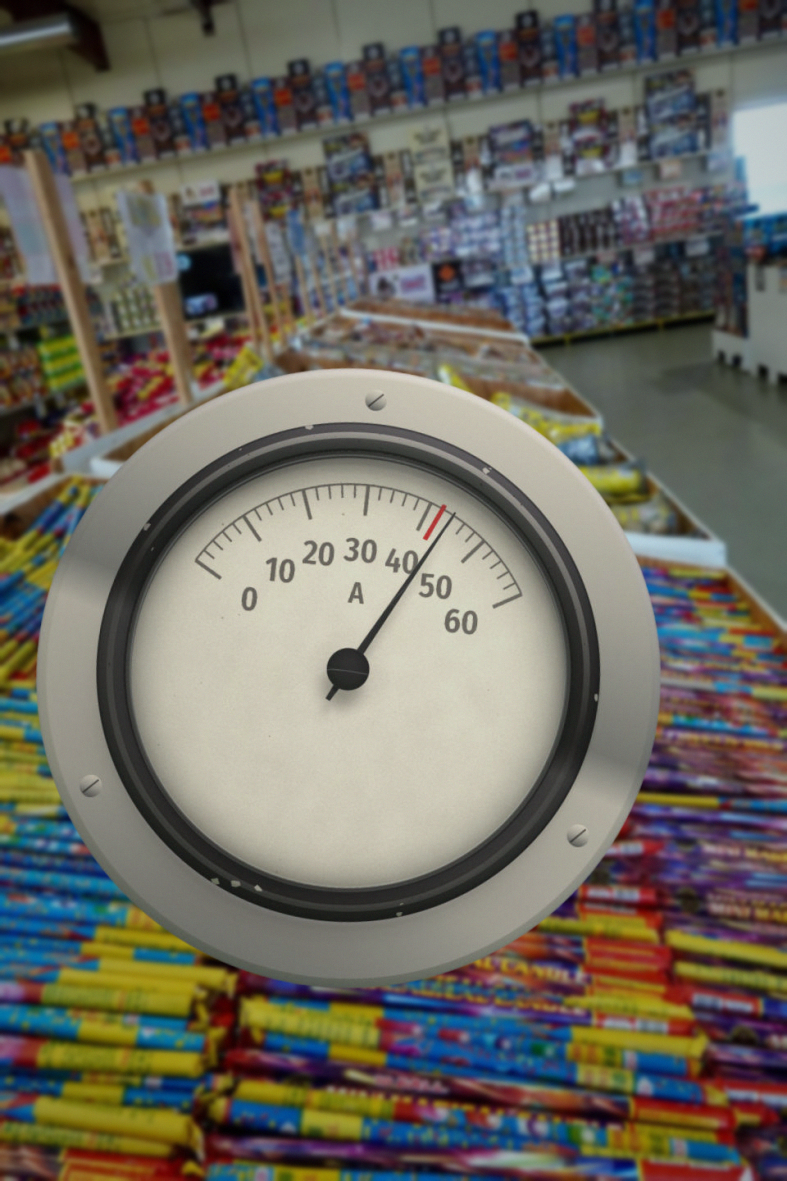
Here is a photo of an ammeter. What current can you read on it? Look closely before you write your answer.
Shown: 44 A
